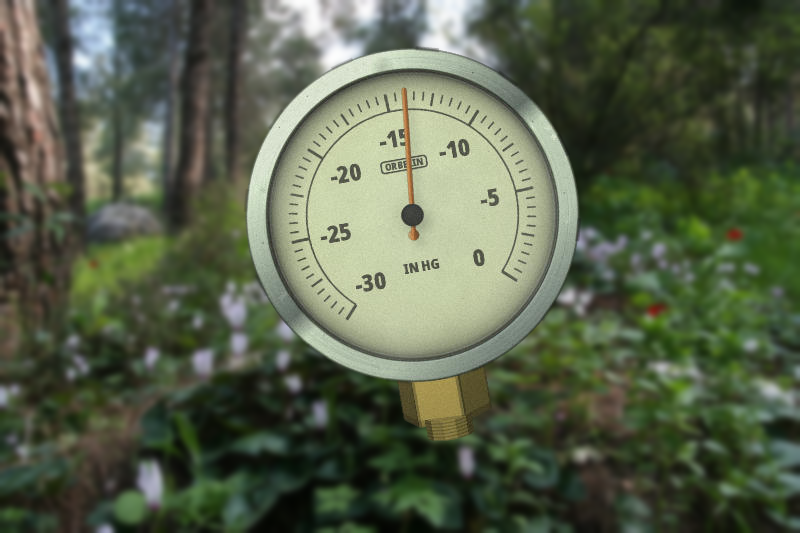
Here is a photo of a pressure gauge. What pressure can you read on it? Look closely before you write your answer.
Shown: -14 inHg
